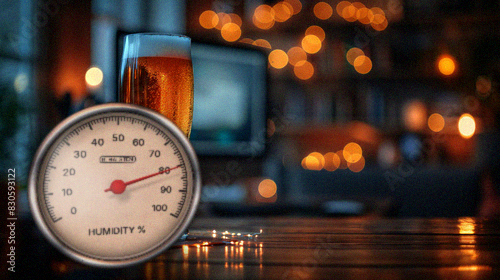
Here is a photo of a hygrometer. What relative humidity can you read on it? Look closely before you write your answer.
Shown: 80 %
